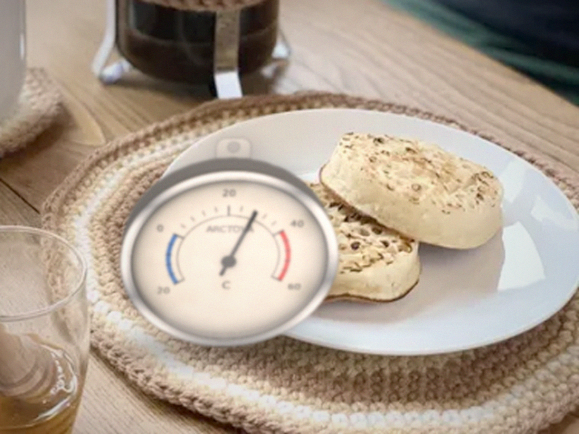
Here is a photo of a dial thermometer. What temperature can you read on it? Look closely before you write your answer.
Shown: 28 °C
